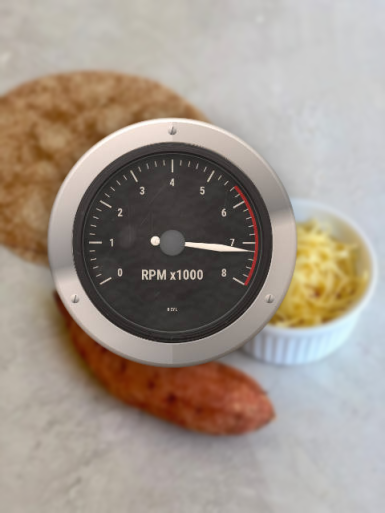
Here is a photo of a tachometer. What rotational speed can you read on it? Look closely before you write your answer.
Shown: 7200 rpm
